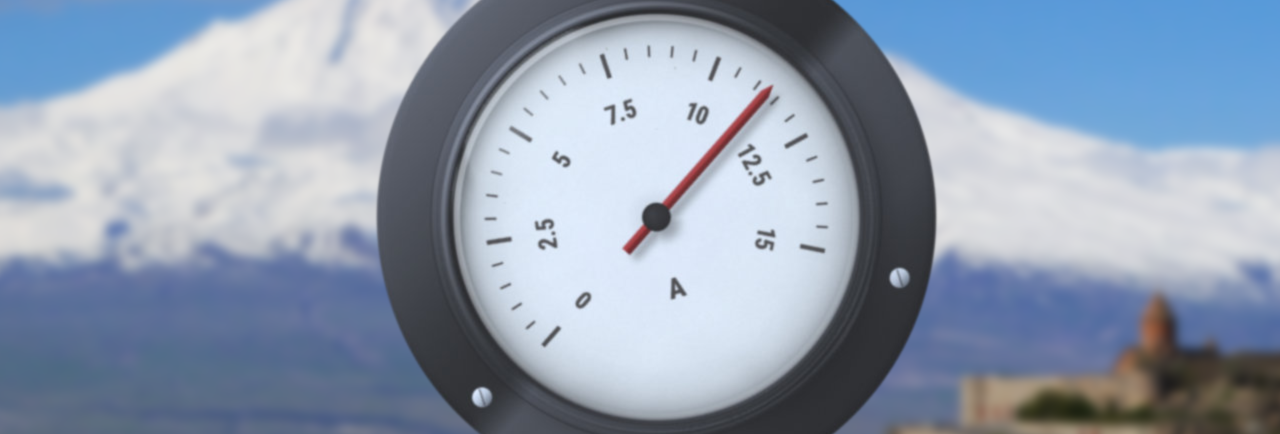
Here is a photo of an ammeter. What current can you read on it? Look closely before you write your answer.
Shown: 11.25 A
